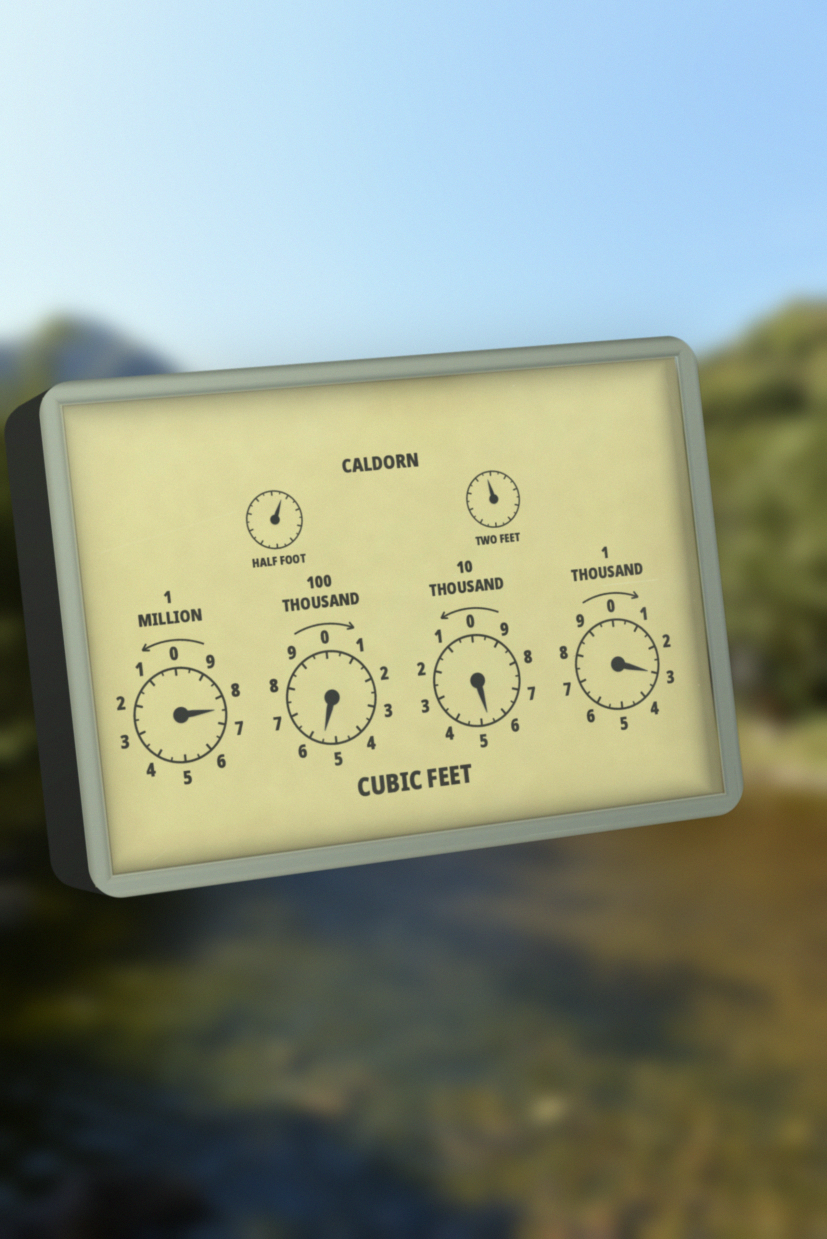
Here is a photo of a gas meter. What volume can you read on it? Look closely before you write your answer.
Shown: 755300 ft³
